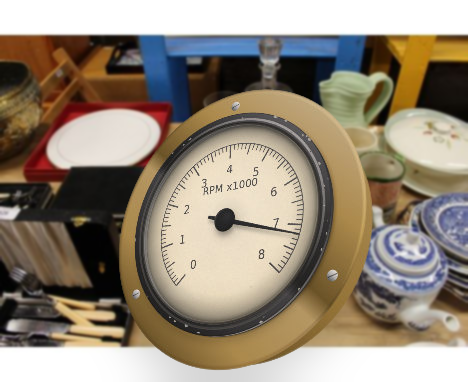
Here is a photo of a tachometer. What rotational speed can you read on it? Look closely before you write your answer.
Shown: 7200 rpm
